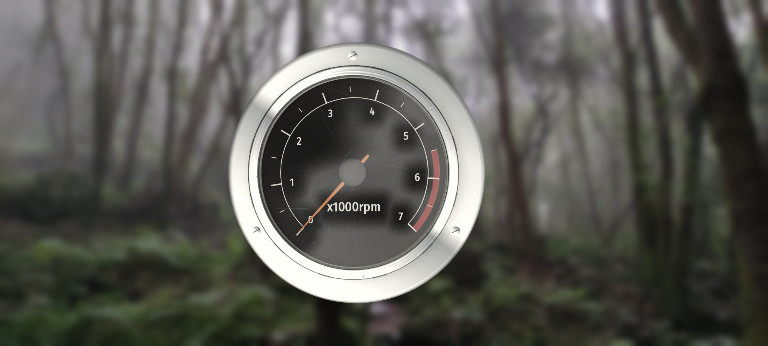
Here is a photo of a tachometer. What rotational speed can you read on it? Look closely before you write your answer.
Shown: 0 rpm
